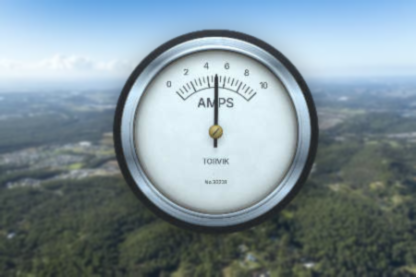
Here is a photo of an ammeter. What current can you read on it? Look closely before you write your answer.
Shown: 5 A
